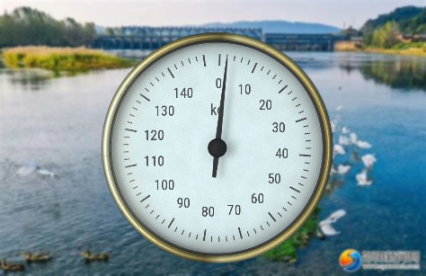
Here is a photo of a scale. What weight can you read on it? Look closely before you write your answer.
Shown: 2 kg
